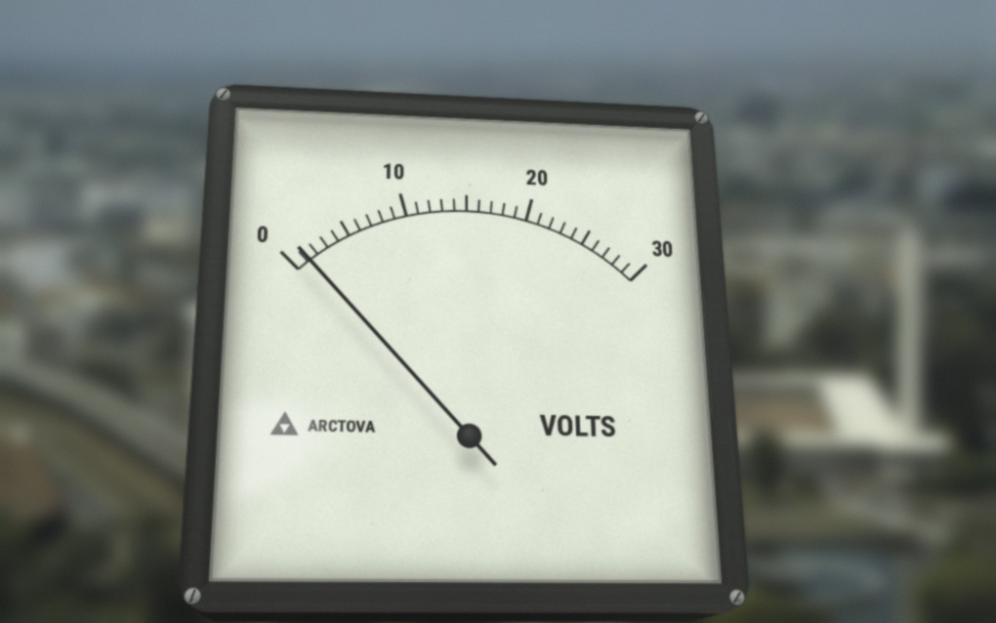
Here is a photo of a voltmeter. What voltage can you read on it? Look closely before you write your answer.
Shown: 1 V
